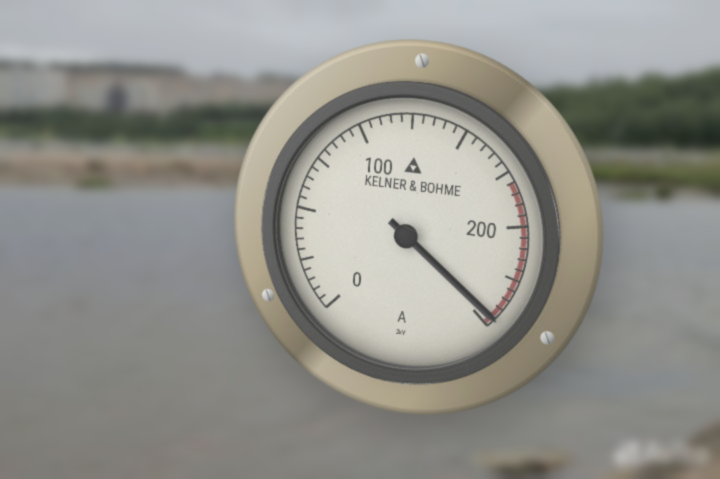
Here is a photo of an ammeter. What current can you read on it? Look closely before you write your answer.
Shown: 245 A
